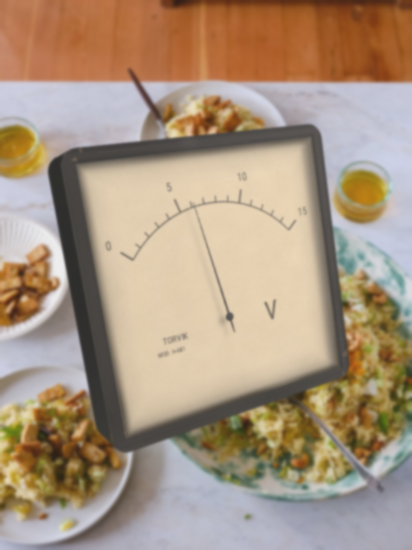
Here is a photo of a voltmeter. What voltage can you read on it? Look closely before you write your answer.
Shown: 6 V
